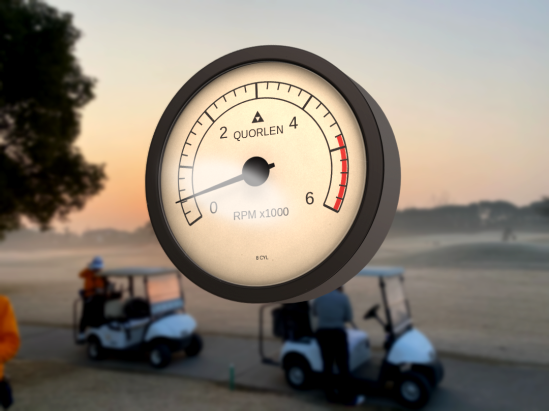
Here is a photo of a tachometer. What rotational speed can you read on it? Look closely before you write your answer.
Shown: 400 rpm
